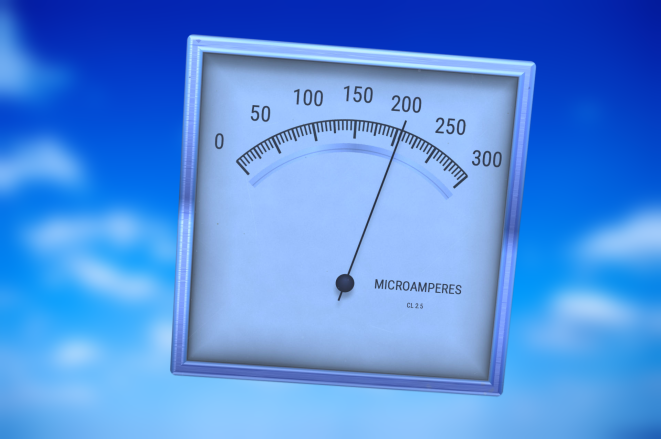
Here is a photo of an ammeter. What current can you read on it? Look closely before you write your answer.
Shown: 205 µA
